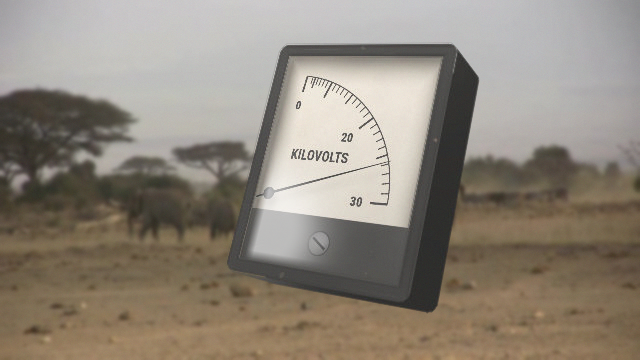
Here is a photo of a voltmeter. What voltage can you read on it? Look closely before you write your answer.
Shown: 26 kV
